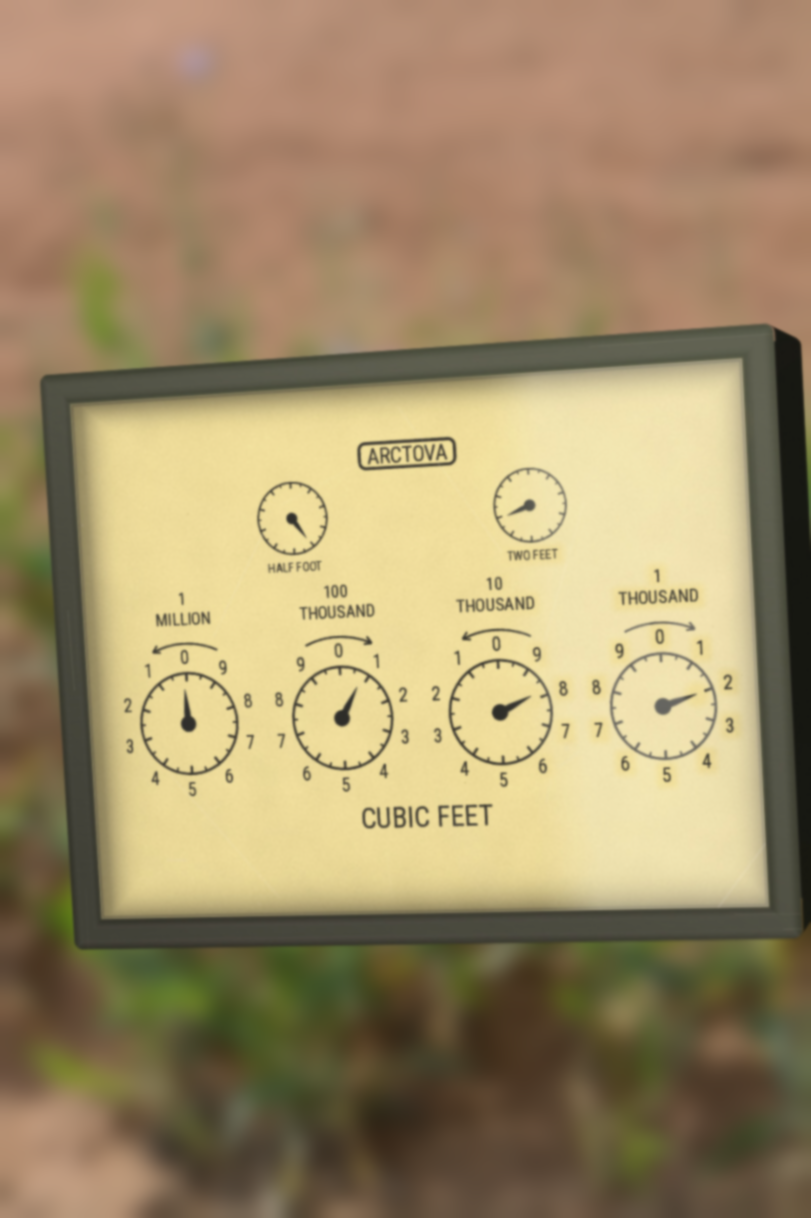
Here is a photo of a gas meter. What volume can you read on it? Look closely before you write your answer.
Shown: 8200 ft³
